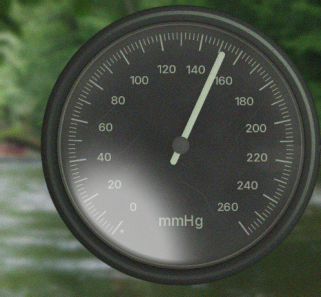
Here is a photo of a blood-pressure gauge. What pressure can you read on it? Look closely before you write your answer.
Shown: 152 mmHg
